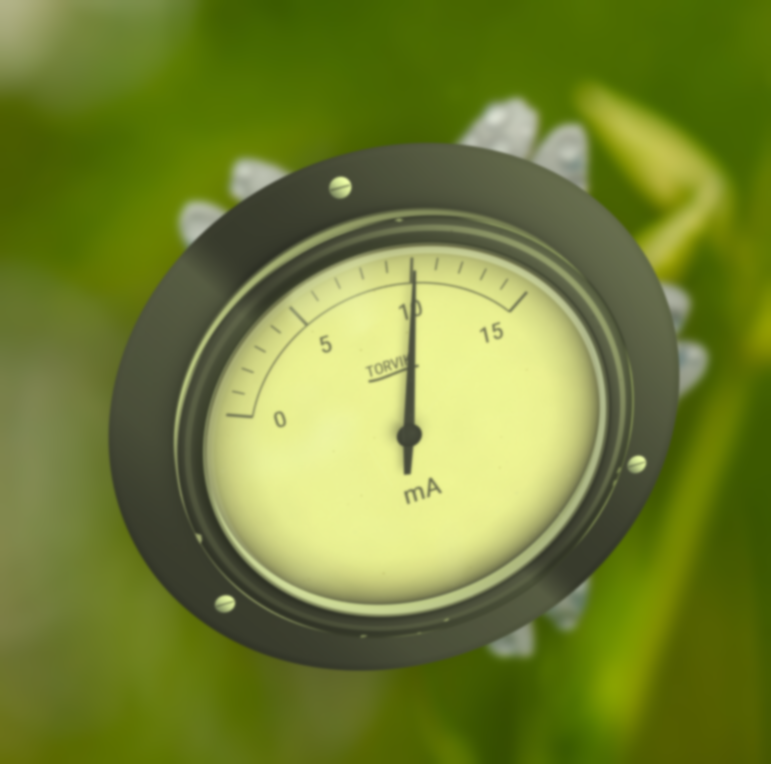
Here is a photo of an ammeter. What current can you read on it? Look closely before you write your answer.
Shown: 10 mA
